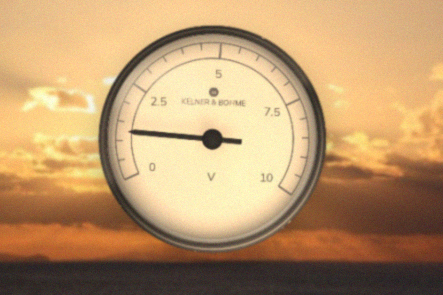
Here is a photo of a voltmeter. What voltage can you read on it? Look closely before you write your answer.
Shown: 1.25 V
